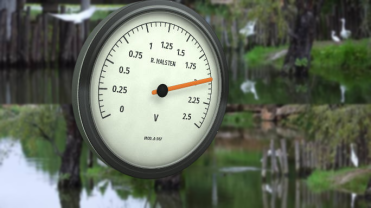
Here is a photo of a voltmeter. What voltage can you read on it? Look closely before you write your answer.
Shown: 2 V
